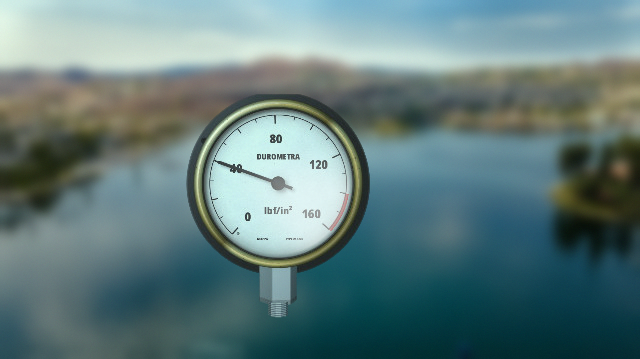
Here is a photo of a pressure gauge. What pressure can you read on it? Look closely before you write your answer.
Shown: 40 psi
